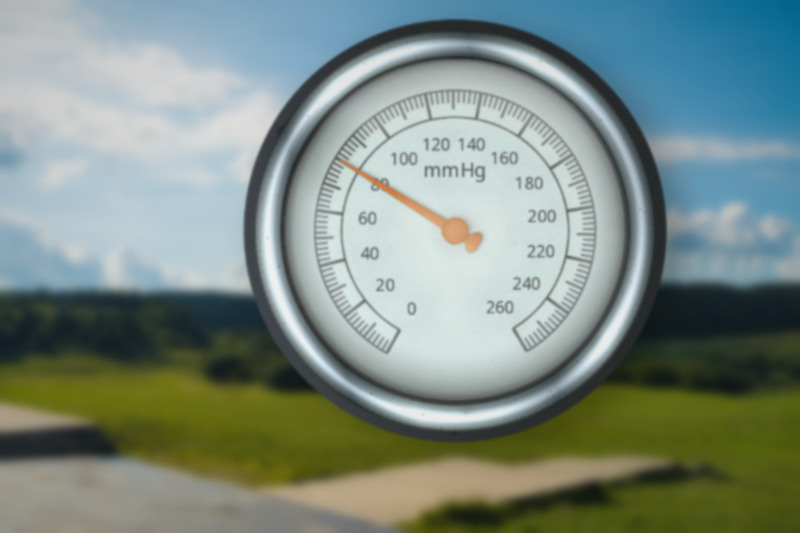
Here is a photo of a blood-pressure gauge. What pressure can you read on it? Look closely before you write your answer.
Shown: 80 mmHg
